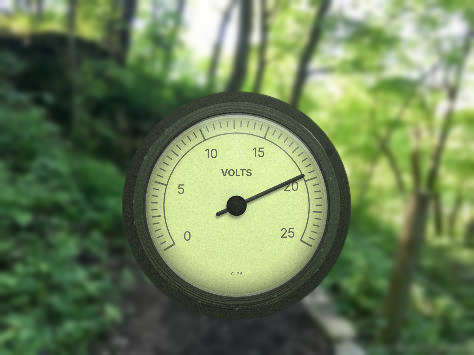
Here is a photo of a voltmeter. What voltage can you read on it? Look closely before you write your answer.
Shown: 19.5 V
